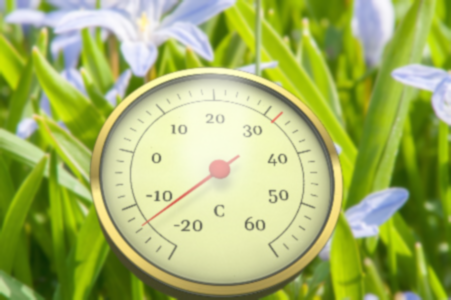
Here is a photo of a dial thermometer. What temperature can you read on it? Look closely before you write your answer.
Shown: -14 °C
